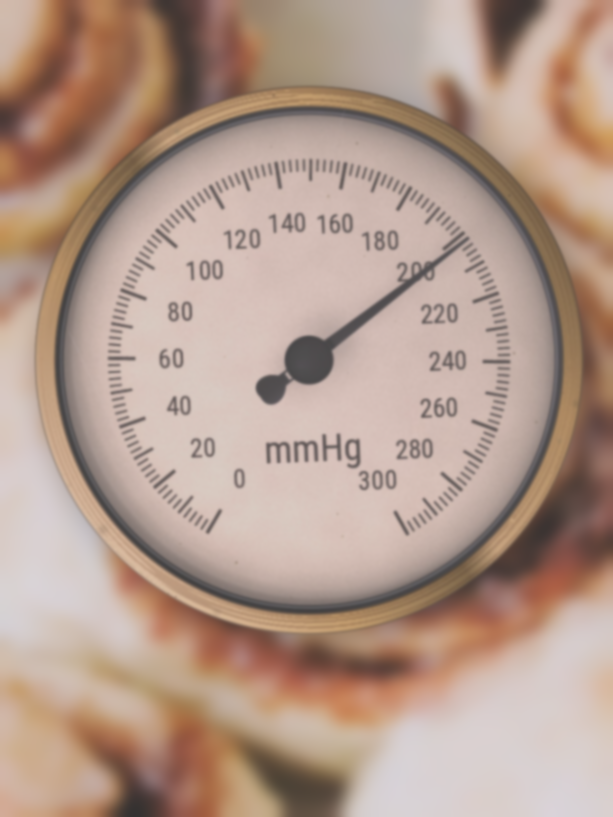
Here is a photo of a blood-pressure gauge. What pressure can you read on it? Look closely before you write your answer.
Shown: 202 mmHg
